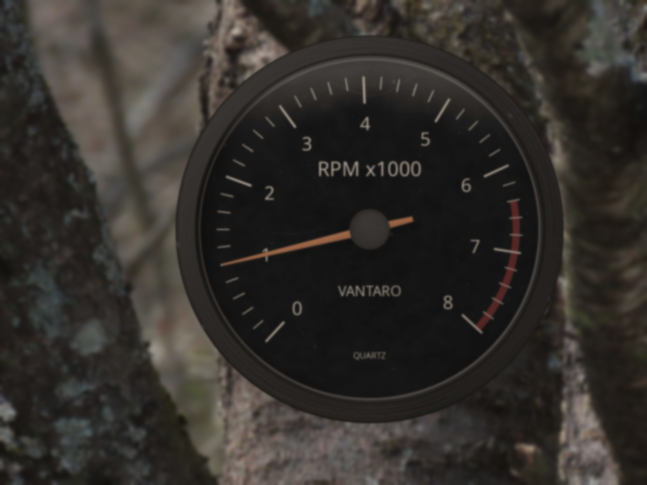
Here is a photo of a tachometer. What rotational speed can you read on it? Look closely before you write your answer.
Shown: 1000 rpm
